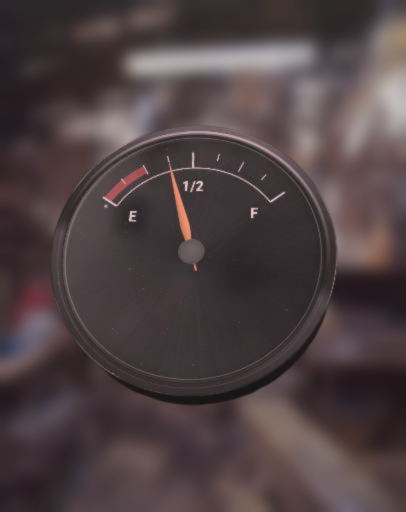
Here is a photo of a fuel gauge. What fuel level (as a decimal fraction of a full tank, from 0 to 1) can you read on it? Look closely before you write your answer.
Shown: 0.375
